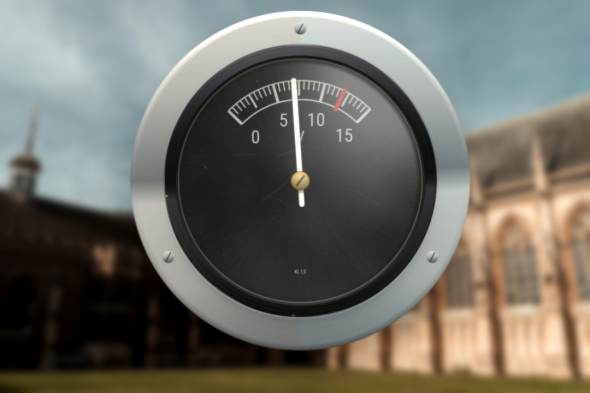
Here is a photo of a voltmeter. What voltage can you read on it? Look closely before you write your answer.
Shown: 7 V
